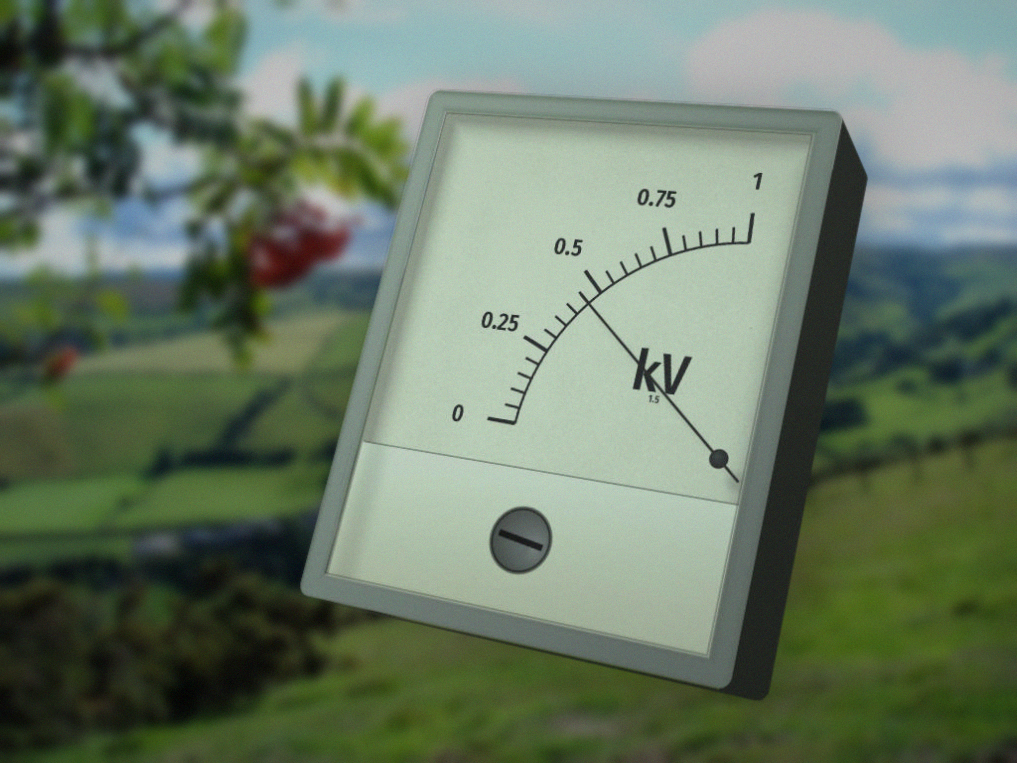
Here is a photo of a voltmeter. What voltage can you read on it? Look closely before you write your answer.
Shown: 0.45 kV
